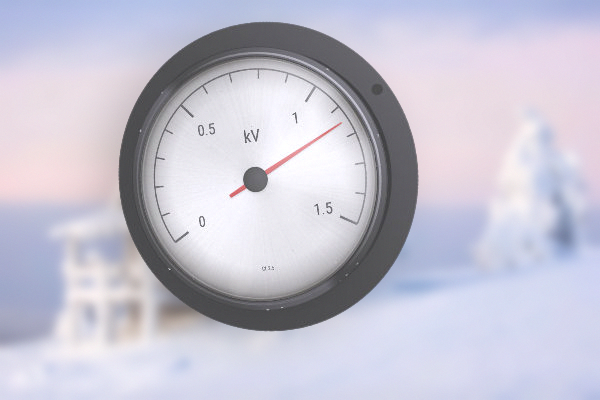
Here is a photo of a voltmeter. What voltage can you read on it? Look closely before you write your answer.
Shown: 1.15 kV
